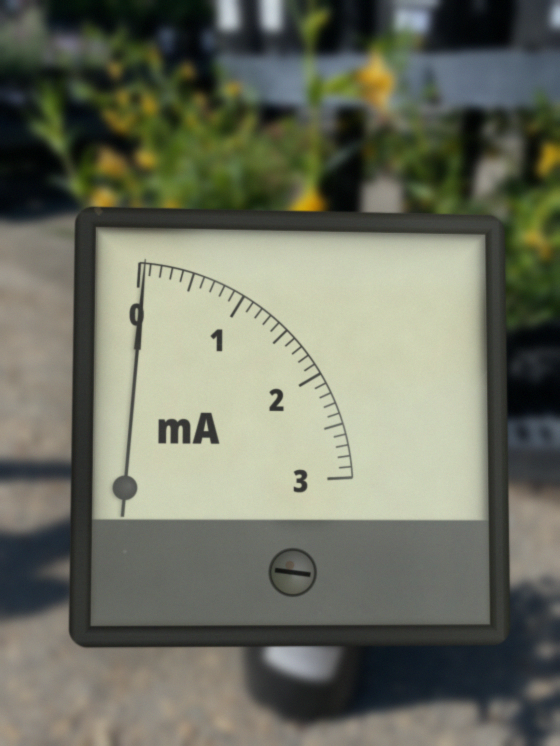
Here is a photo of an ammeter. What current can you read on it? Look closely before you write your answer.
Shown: 0.05 mA
